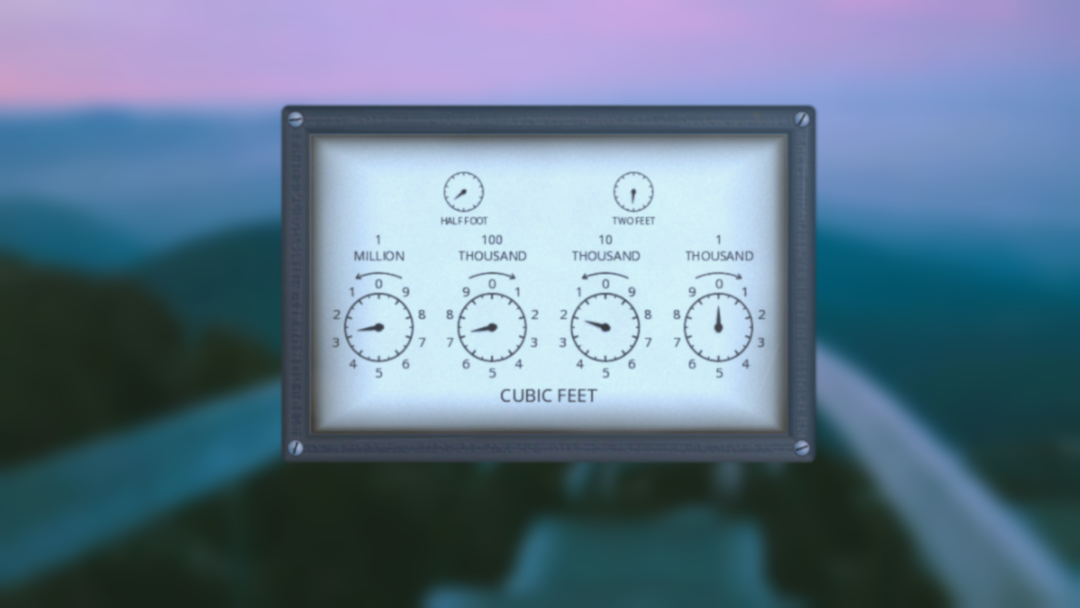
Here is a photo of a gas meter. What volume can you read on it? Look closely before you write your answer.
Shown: 272000 ft³
